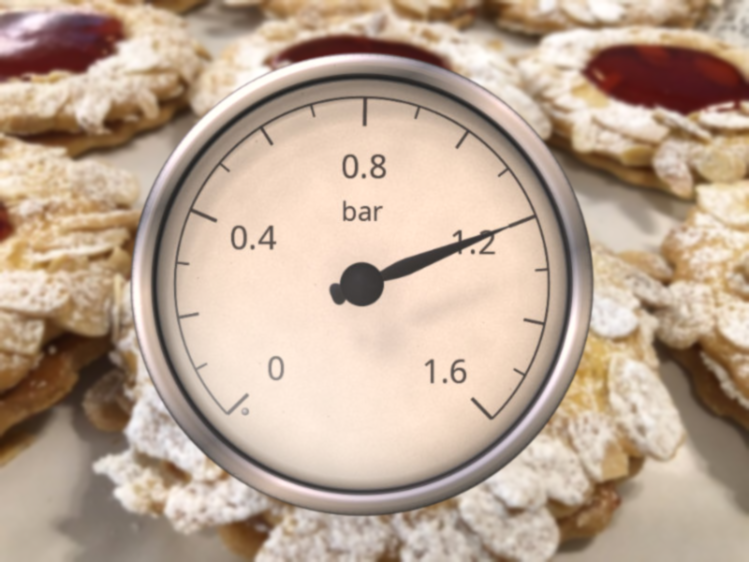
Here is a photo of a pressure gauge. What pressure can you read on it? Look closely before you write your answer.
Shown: 1.2 bar
